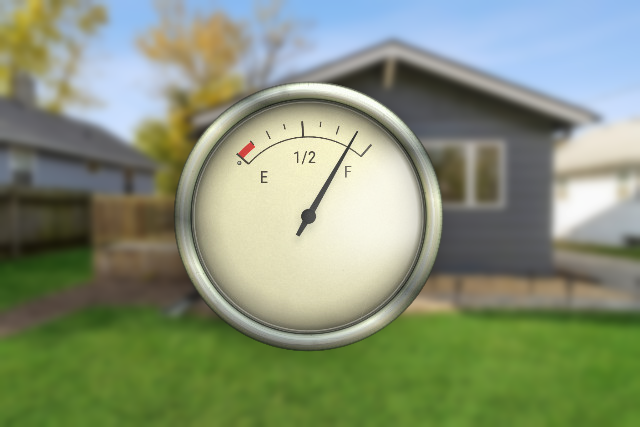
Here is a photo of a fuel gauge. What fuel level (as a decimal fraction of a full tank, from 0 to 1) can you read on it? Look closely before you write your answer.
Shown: 0.875
